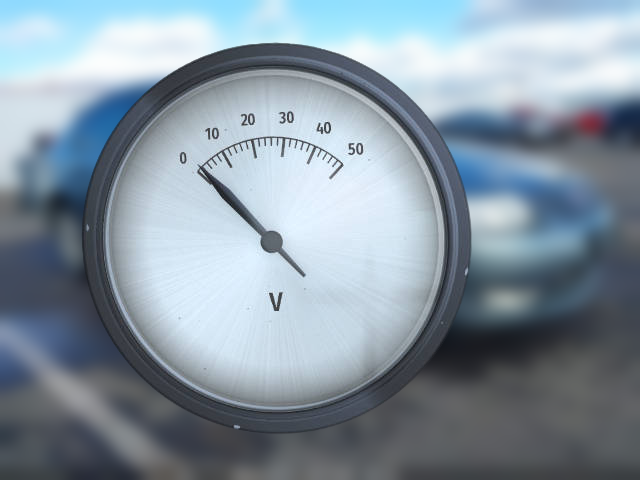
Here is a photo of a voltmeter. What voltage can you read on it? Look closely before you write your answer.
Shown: 2 V
